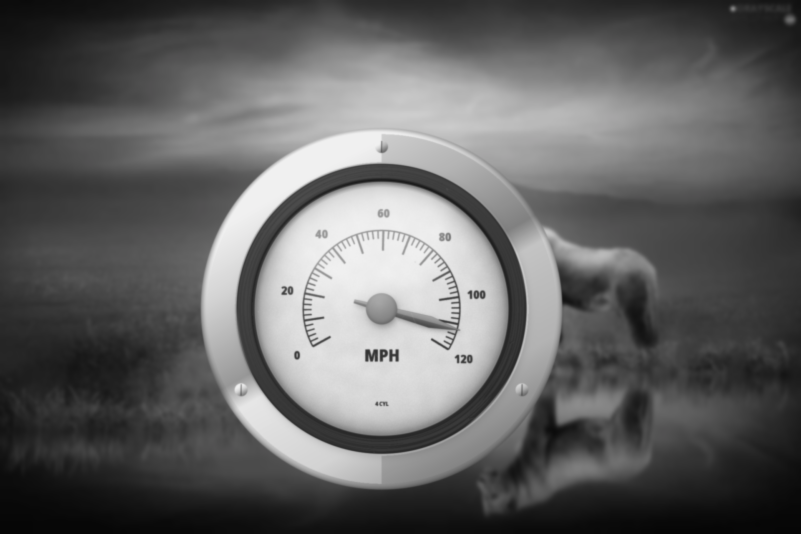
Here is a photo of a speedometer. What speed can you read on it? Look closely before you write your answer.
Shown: 112 mph
